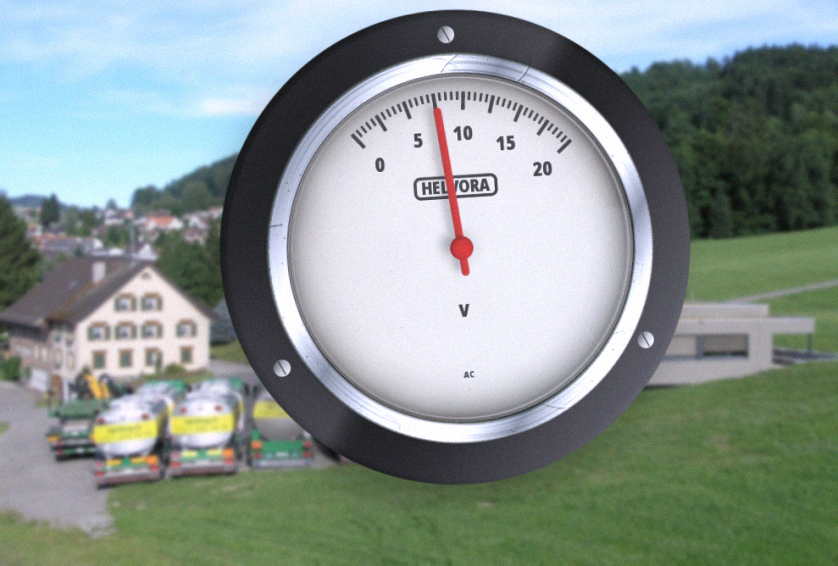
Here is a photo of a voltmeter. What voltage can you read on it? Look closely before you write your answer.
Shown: 7.5 V
